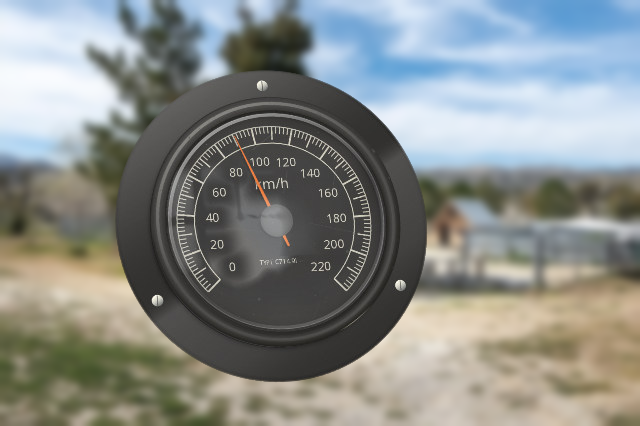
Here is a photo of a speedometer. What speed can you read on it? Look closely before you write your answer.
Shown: 90 km/h
